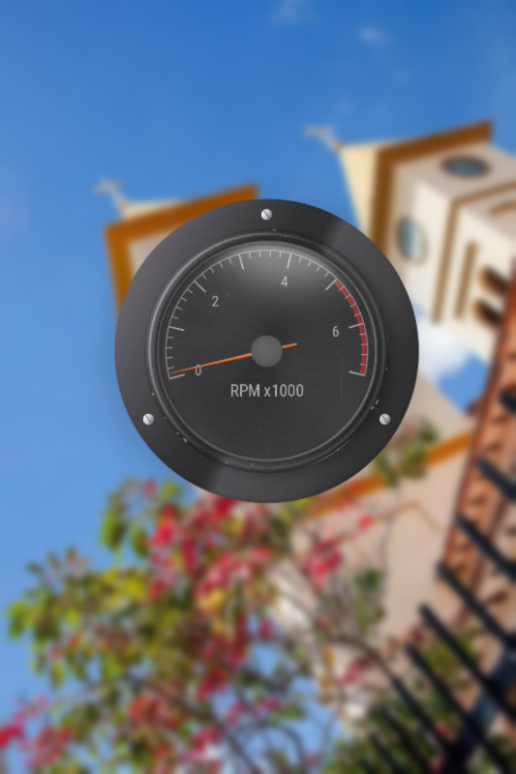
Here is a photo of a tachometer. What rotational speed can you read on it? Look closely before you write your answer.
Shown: 100 rpm
